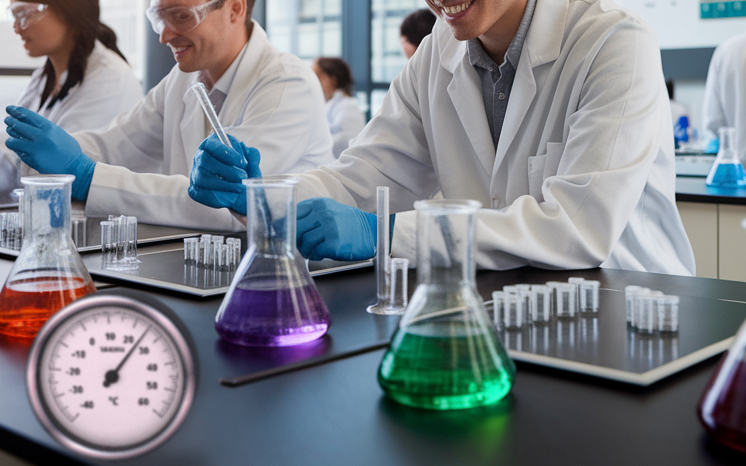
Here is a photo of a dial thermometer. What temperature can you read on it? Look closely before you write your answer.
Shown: 25 °C
